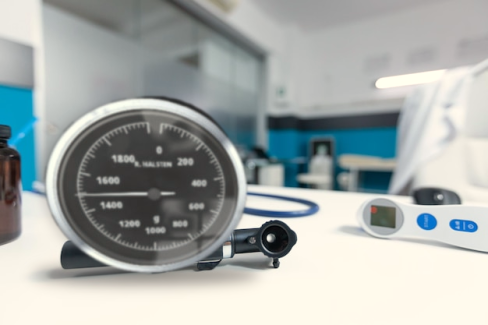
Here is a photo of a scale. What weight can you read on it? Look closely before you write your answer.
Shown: 1500 g
